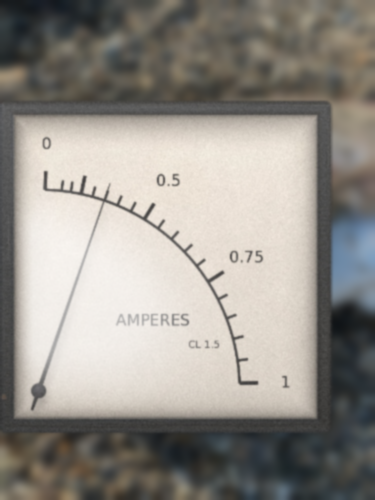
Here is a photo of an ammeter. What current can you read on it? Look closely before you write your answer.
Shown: 0.35 A
